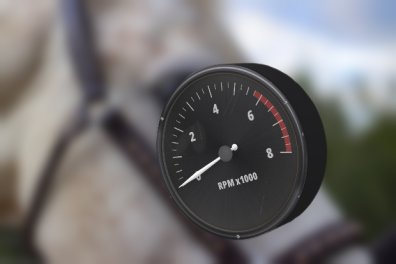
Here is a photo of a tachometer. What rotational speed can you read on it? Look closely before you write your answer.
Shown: 0 rpm
